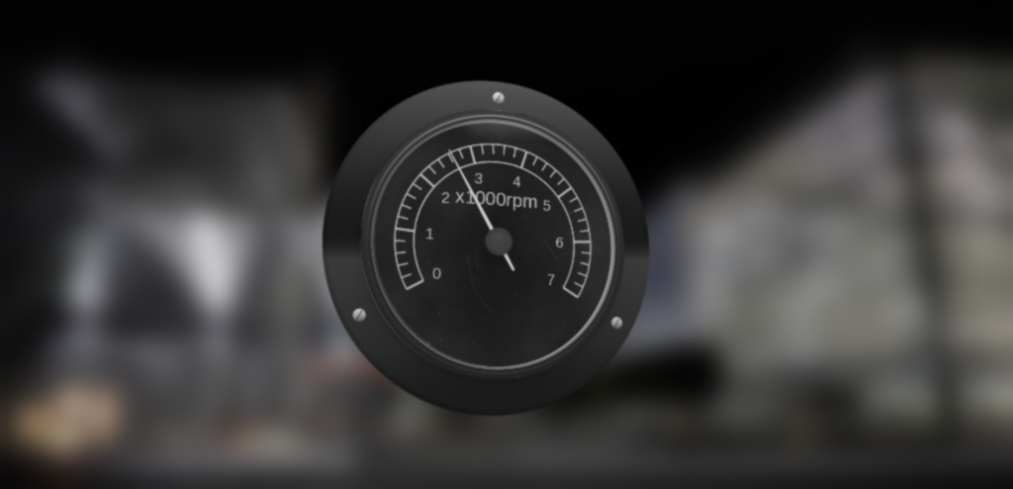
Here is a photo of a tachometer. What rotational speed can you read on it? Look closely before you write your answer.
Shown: 2600 rpm
